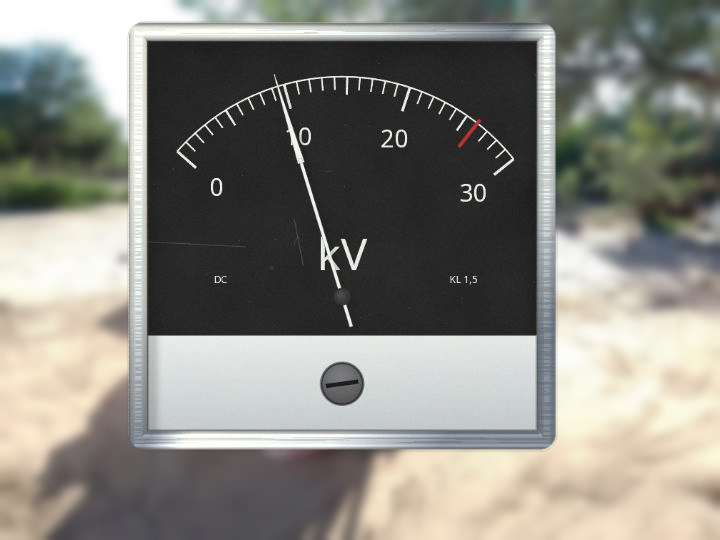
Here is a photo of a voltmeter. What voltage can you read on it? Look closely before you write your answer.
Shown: 9.5 kV
